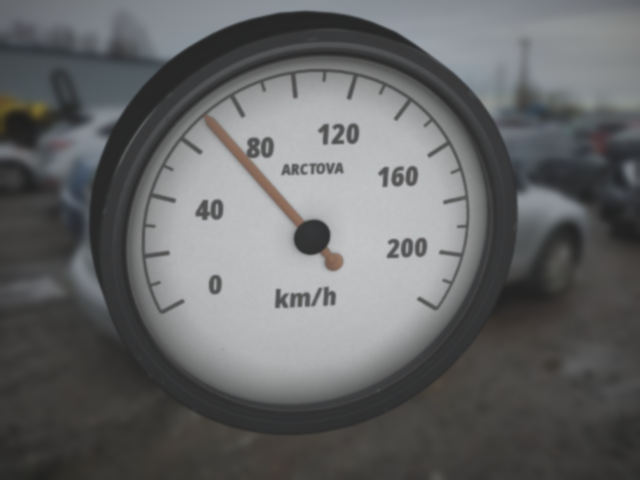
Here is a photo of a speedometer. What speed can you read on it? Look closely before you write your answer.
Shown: 70 km/h
